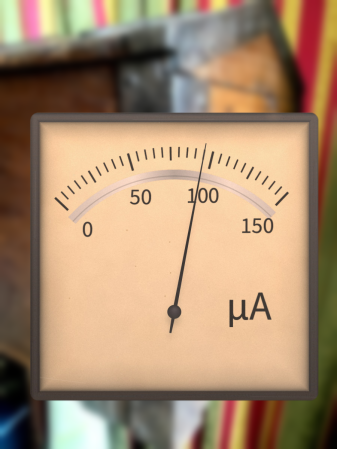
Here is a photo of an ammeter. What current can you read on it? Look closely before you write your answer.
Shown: 95 µA
